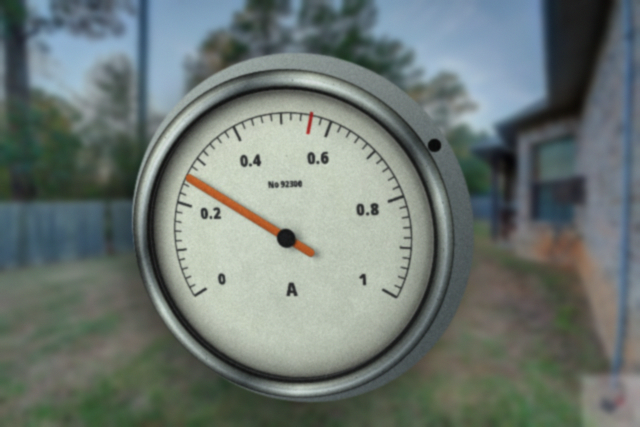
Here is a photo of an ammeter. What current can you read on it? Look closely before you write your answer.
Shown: 0.26 A
